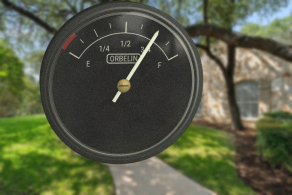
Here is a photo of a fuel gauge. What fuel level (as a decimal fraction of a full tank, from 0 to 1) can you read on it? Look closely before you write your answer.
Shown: 0.75
